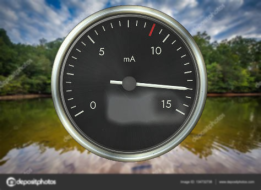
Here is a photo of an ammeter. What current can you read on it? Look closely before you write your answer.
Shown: 13.5 mA
